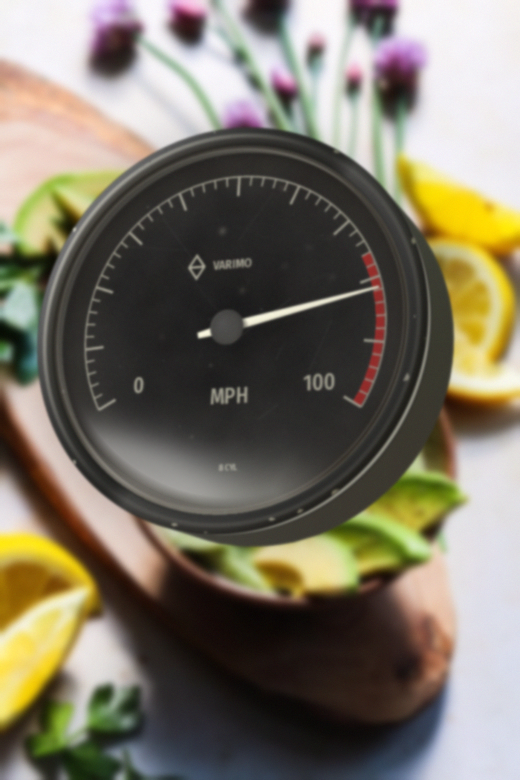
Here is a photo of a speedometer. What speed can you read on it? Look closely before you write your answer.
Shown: 82 mph
